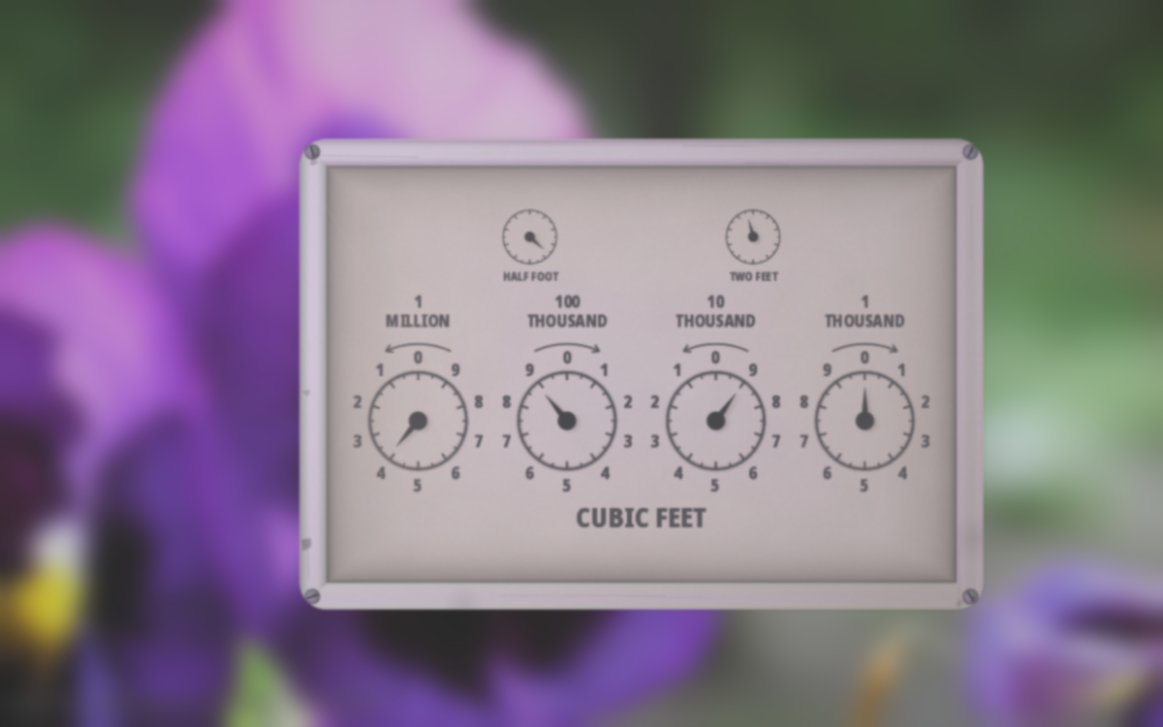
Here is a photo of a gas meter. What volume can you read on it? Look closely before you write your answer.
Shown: 389000 ft³
